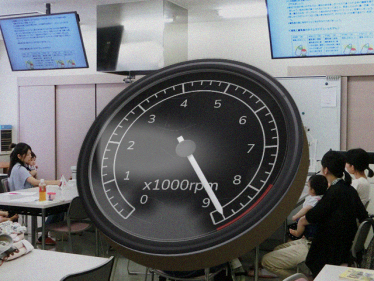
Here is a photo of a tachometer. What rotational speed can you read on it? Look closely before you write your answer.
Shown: 8800 rpm
